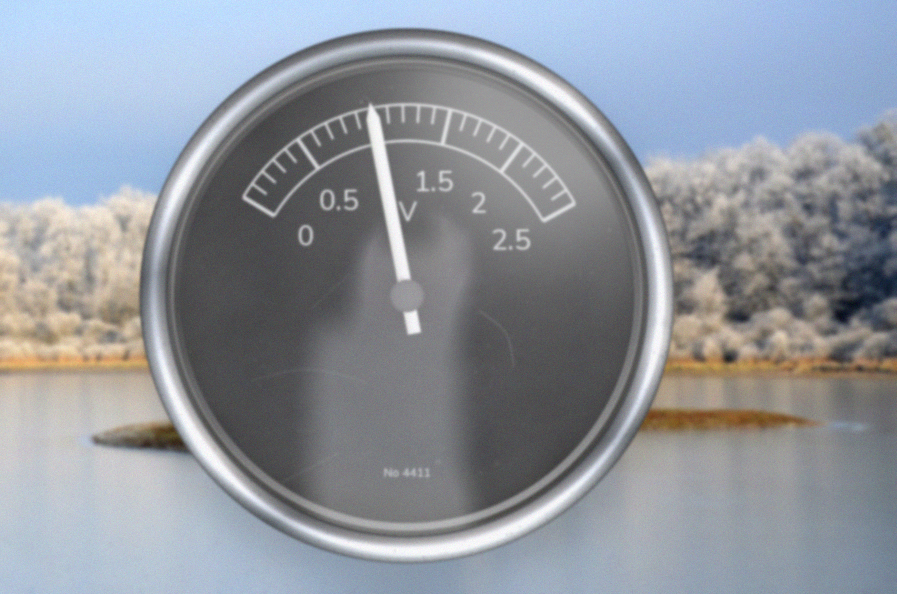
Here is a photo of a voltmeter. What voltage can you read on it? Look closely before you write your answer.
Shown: 1 V
